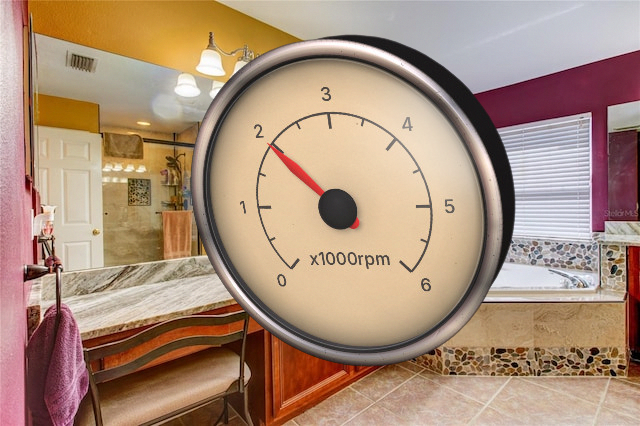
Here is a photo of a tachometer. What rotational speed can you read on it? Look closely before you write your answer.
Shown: 2000 rpm
